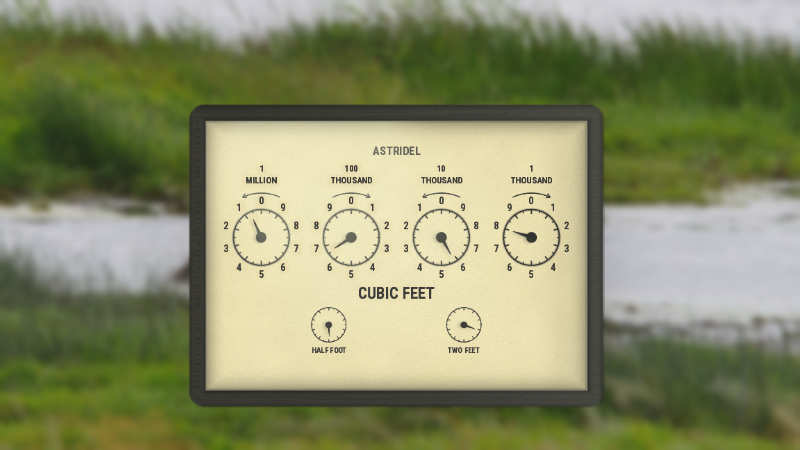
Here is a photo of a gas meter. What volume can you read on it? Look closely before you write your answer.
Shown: 65800 ft³
